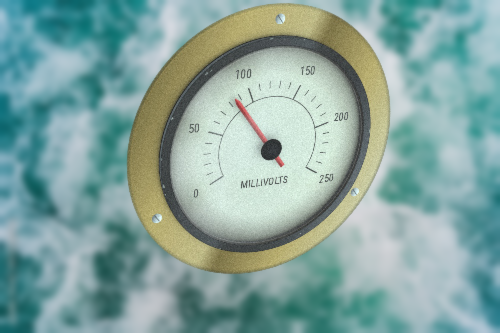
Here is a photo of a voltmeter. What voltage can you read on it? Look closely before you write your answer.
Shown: 85 mV
